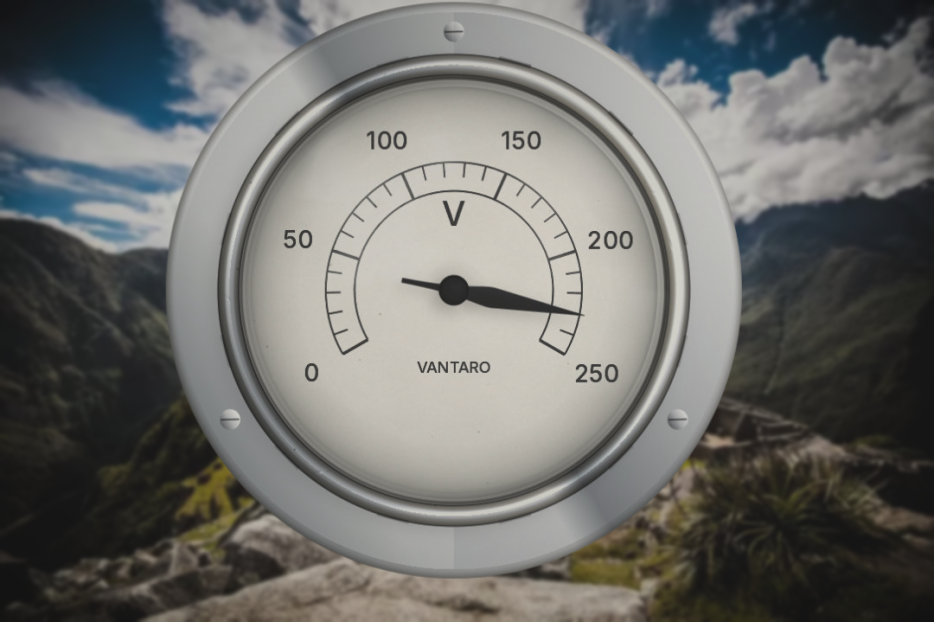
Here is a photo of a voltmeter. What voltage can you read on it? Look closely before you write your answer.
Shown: 230 V
